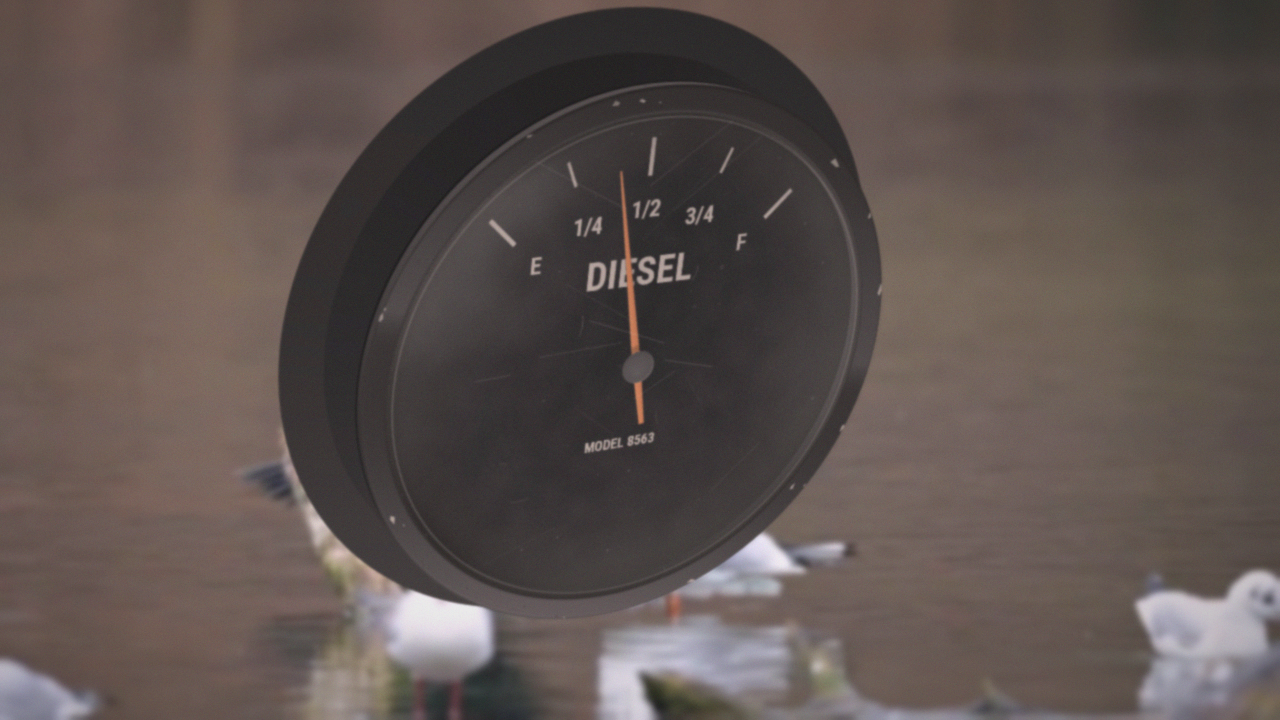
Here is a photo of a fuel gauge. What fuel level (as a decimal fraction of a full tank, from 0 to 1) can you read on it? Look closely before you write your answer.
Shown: 0.375
